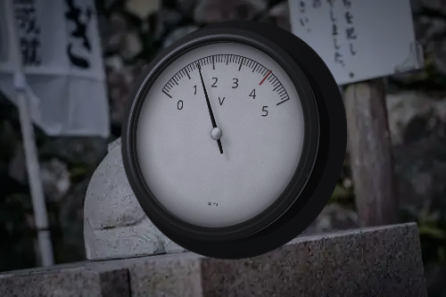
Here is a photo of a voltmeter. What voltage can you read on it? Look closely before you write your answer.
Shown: 1.5 V
